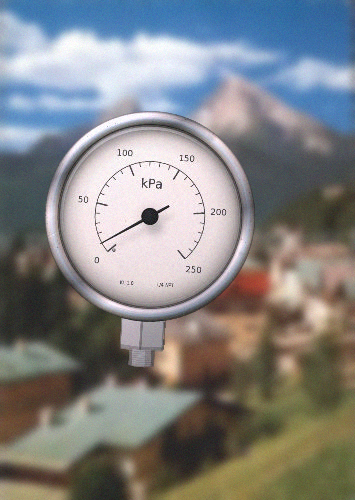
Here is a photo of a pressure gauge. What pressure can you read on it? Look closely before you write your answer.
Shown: 10 kPa
